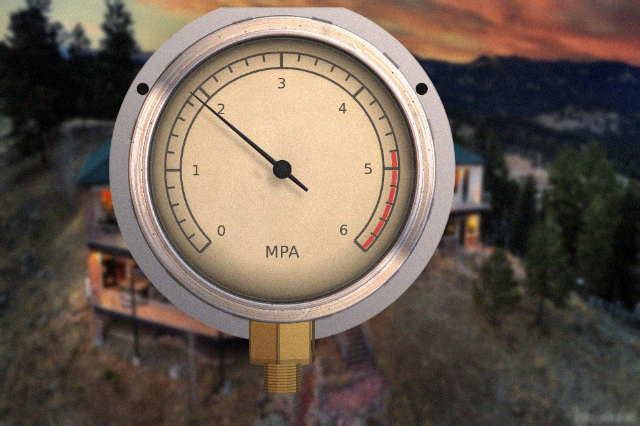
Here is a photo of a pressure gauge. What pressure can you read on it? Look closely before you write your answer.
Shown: 1.9 MPa
